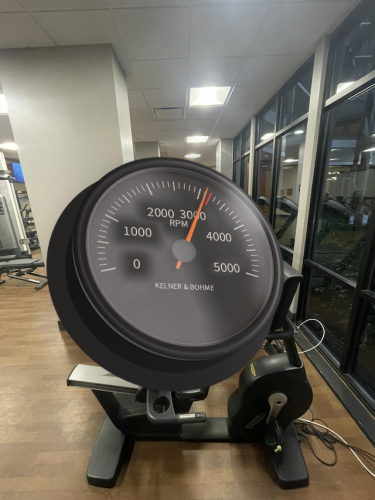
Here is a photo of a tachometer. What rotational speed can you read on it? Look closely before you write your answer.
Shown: 3100 rpm
